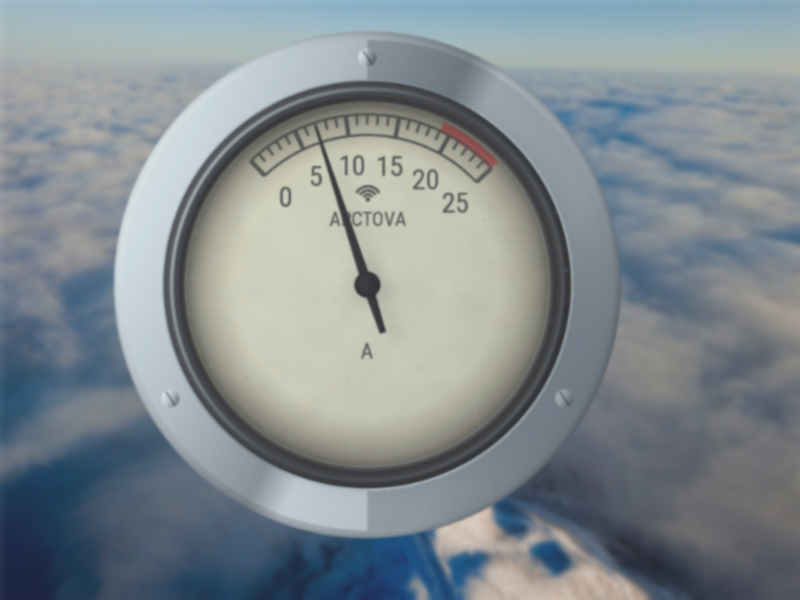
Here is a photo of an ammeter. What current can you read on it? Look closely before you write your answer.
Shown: 7 A
